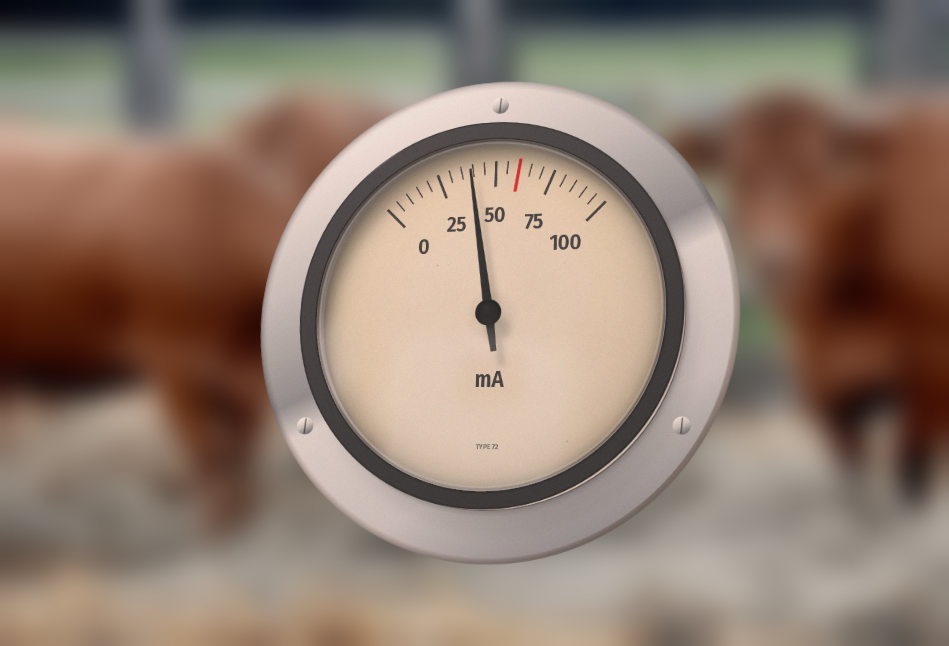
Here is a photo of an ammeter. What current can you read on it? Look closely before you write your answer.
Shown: 40 mA
